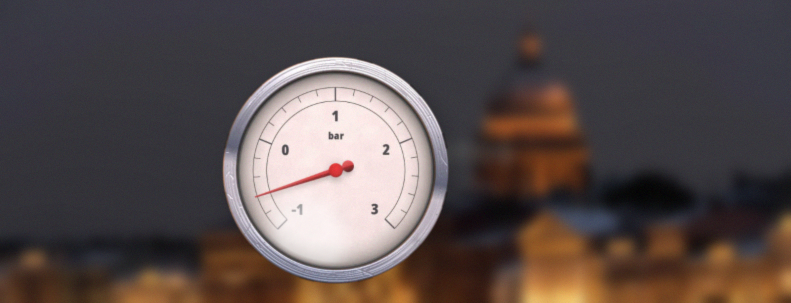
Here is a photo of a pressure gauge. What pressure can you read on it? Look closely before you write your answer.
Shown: -0.6 bar
